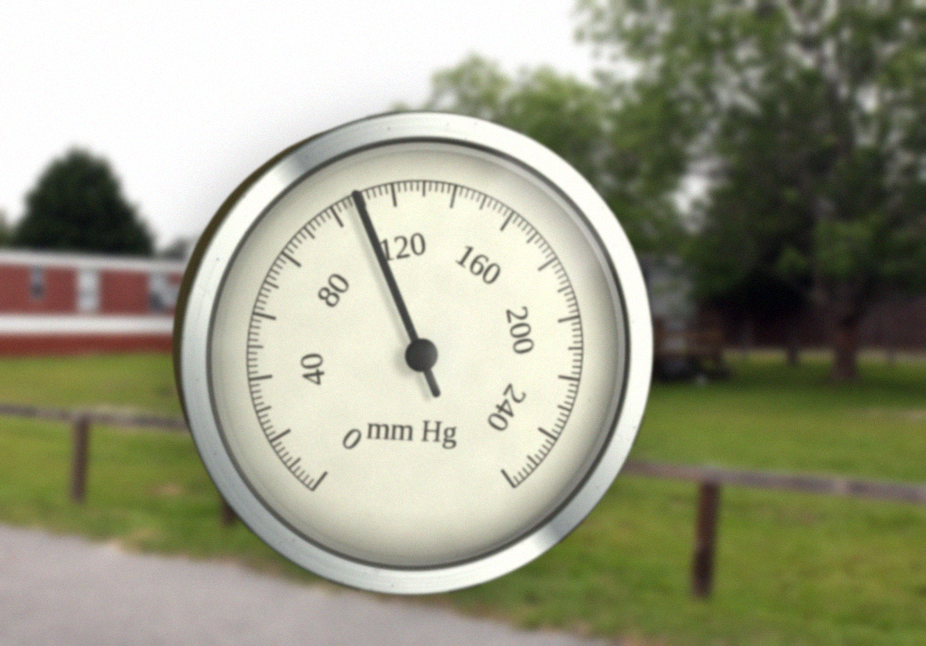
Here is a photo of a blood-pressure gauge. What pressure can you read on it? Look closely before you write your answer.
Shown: 108 mmHg
